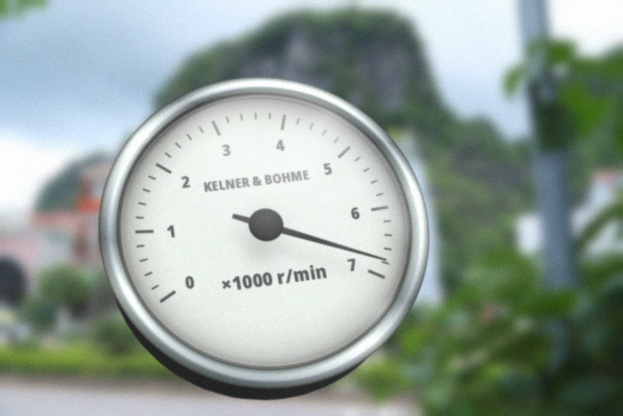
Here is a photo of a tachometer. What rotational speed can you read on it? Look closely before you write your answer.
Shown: 6800 rpm
